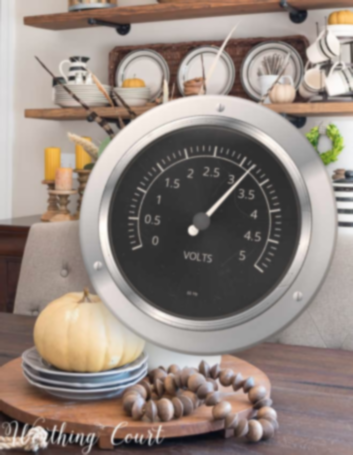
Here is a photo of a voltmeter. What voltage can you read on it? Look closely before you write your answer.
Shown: 3.2 V
